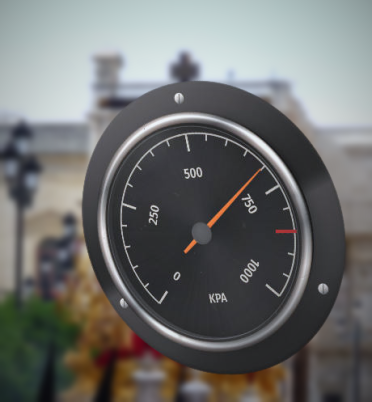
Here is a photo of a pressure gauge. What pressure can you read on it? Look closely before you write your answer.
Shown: 700 kPa
